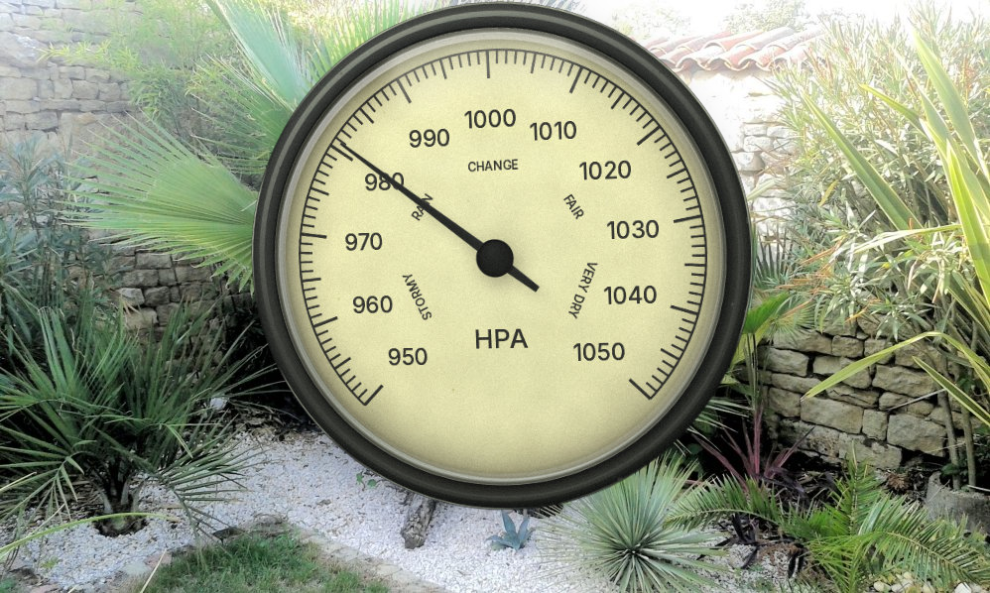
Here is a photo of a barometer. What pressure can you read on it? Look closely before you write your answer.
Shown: 981 hPa
